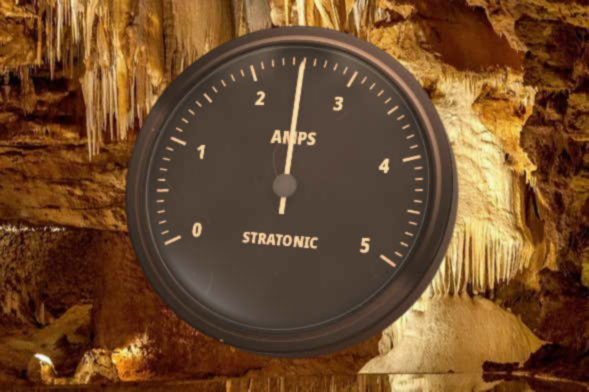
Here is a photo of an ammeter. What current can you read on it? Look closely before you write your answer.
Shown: 2.5 A
